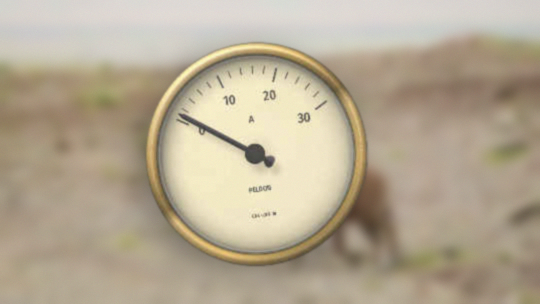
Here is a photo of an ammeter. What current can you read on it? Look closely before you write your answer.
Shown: 1 A
